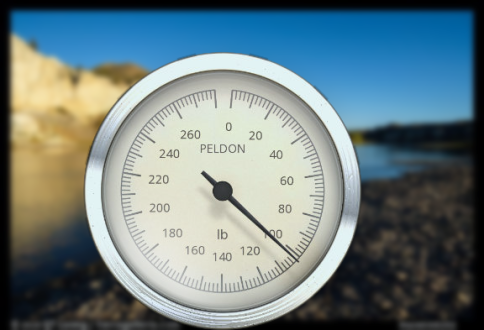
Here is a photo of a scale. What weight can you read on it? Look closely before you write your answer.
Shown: 102 lb
